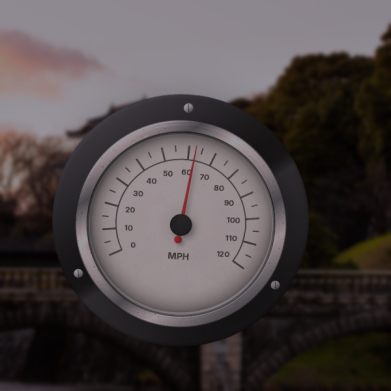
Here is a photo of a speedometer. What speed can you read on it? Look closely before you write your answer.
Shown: 62.5 mph
